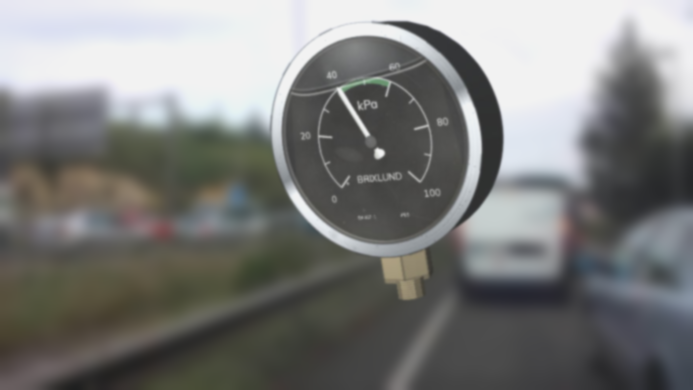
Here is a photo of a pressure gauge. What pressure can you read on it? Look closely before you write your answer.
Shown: 40 kPa
